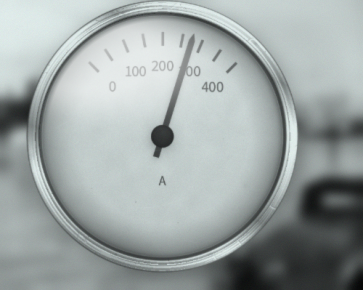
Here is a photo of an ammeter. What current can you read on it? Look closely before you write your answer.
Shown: 275 A
